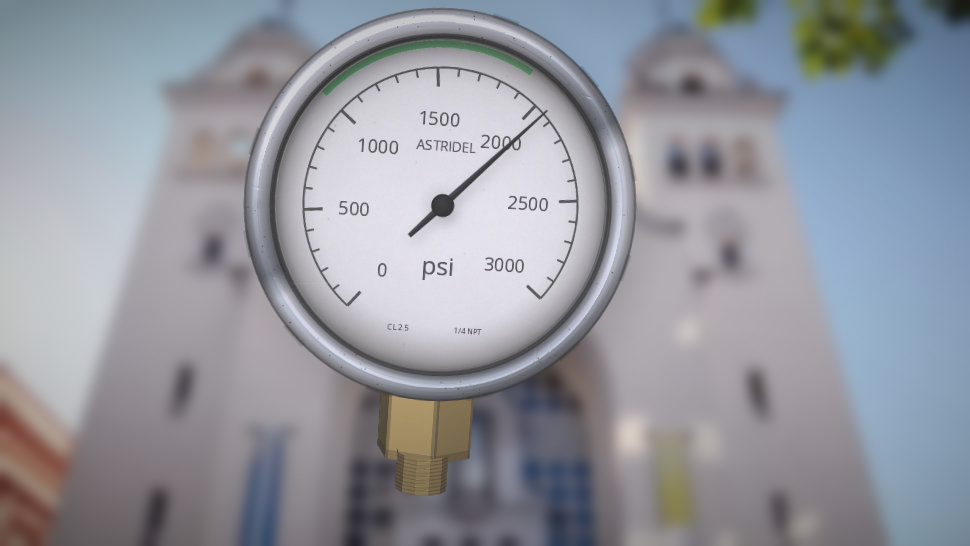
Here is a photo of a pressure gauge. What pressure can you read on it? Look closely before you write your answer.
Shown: 2050 psi
